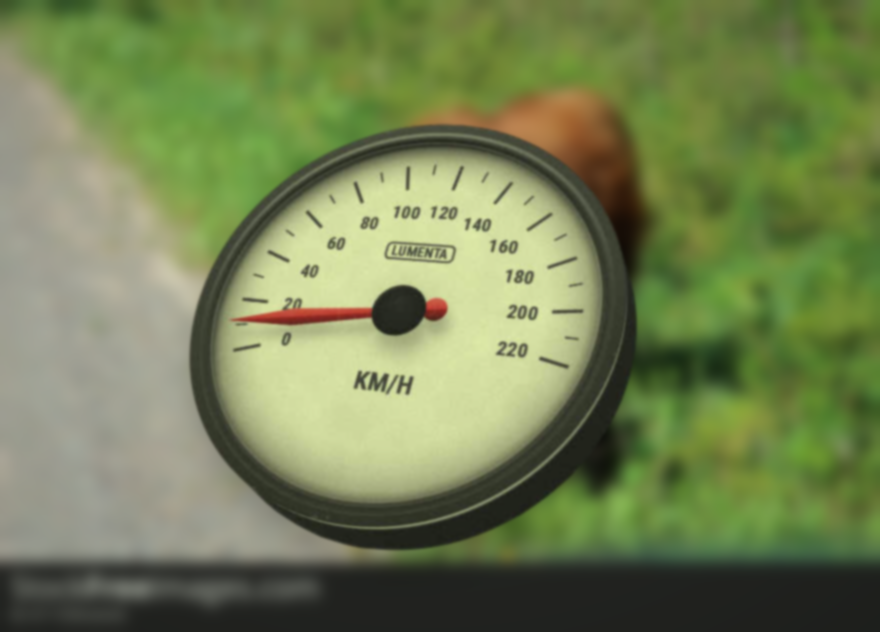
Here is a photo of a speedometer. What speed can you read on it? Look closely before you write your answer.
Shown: 10 km/h
